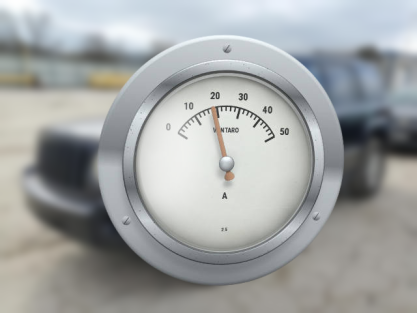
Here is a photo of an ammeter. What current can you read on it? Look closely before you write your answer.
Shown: 18 A
